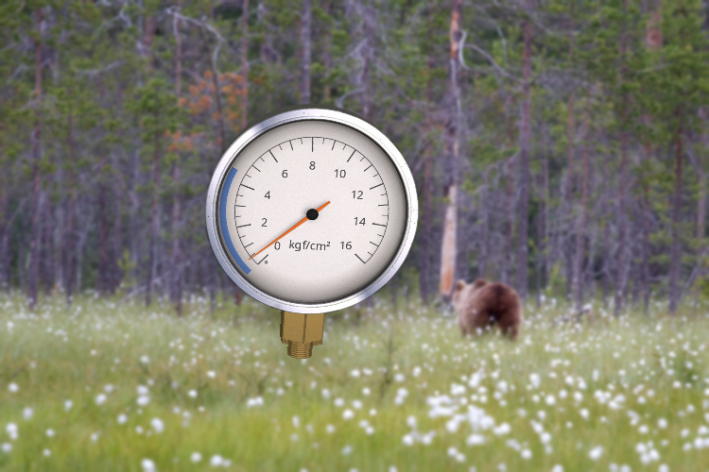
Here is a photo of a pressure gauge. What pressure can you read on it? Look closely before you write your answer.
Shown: 0.5 kg/cm²
